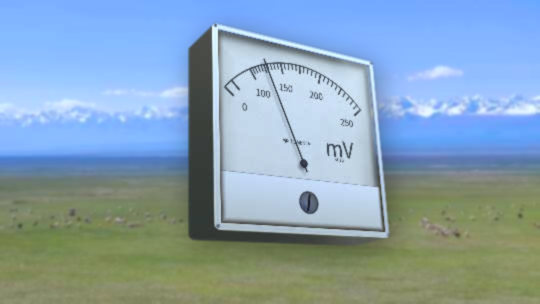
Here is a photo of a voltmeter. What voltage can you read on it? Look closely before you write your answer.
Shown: 125 mV
